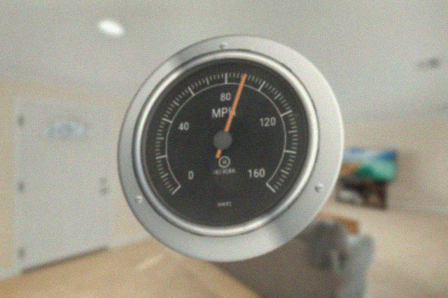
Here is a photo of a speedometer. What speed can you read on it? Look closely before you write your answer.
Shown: 90 mph
